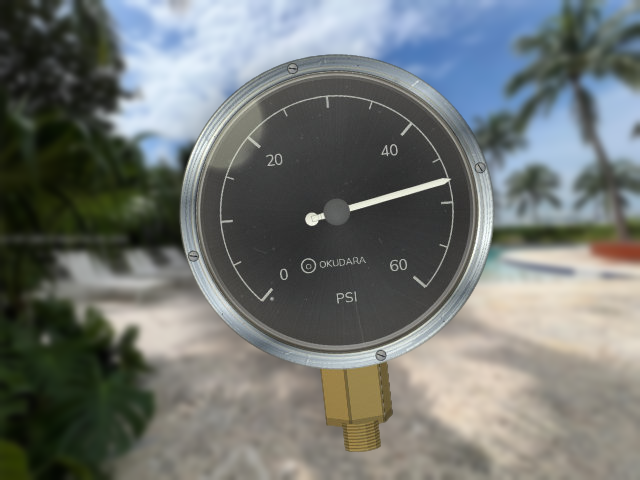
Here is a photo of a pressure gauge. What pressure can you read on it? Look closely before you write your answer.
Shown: 47.5 psi
